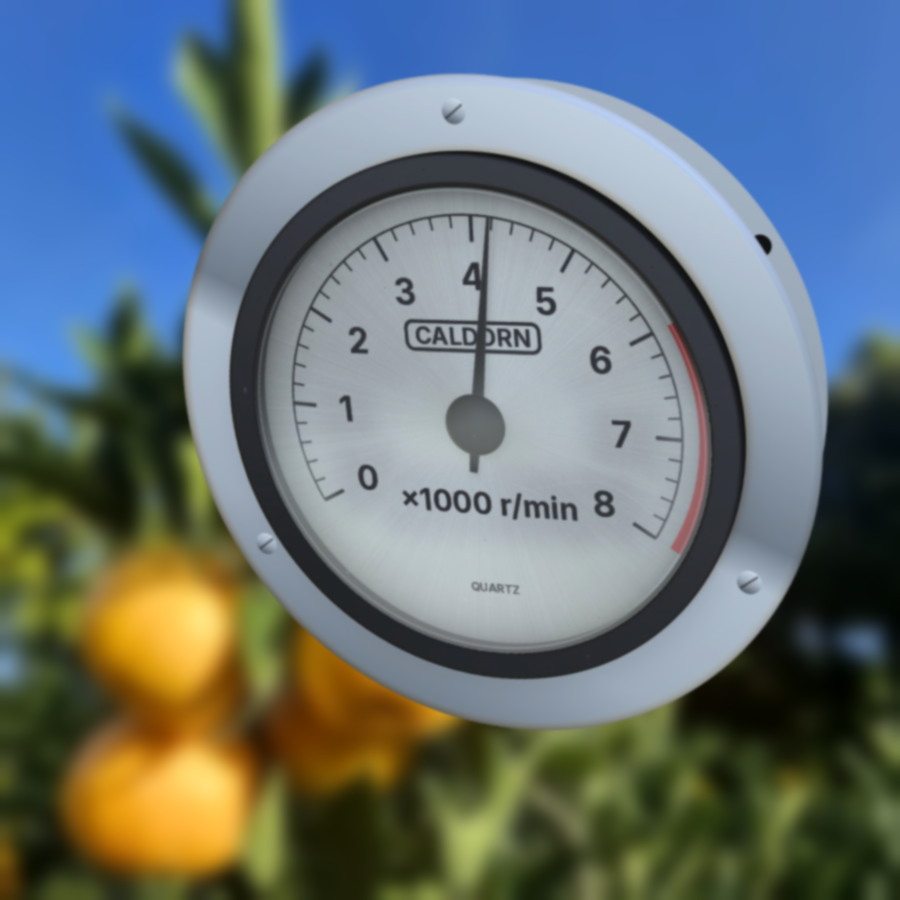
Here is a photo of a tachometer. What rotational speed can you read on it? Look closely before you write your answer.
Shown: 4200 rpm
